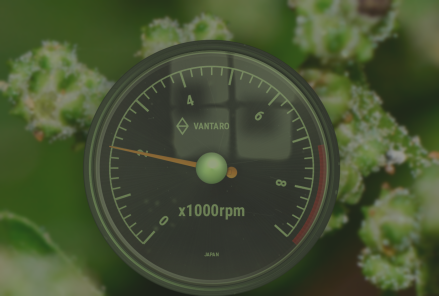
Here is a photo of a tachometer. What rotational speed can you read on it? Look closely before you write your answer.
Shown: 2000 rpm
